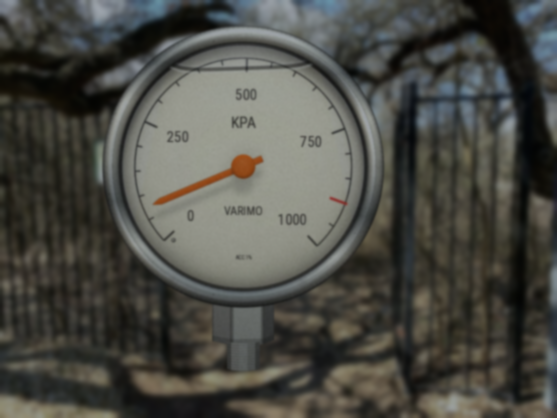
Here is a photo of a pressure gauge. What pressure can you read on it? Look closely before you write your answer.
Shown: 75 kPa
